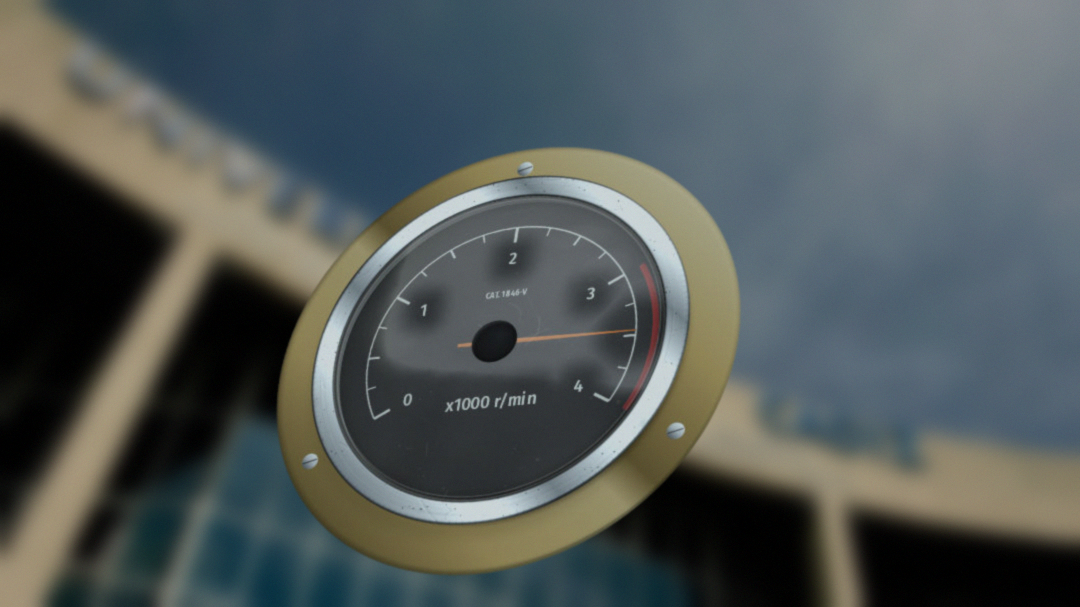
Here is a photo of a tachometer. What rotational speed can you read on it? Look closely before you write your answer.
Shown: 3500 rpm
